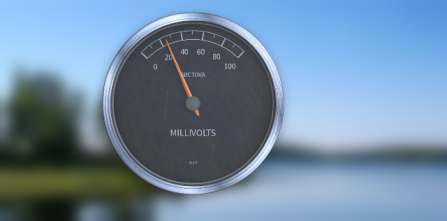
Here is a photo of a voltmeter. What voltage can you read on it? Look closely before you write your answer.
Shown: 25 mV
